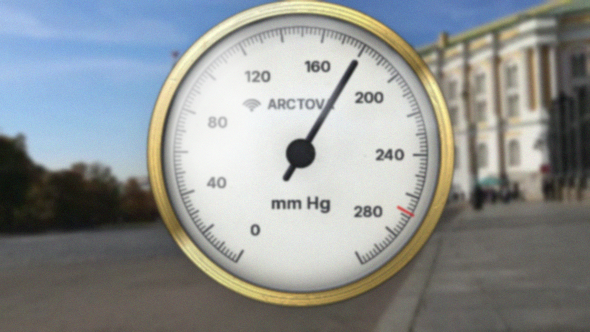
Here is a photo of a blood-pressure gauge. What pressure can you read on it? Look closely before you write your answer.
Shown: 180 mmHg
